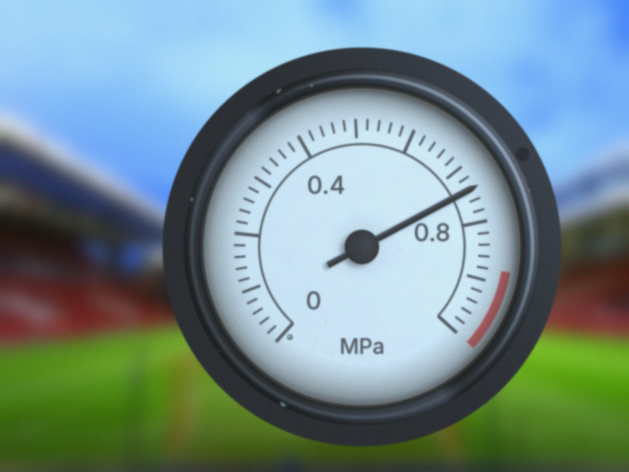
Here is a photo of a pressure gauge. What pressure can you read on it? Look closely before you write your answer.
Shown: 0.74 MPa
